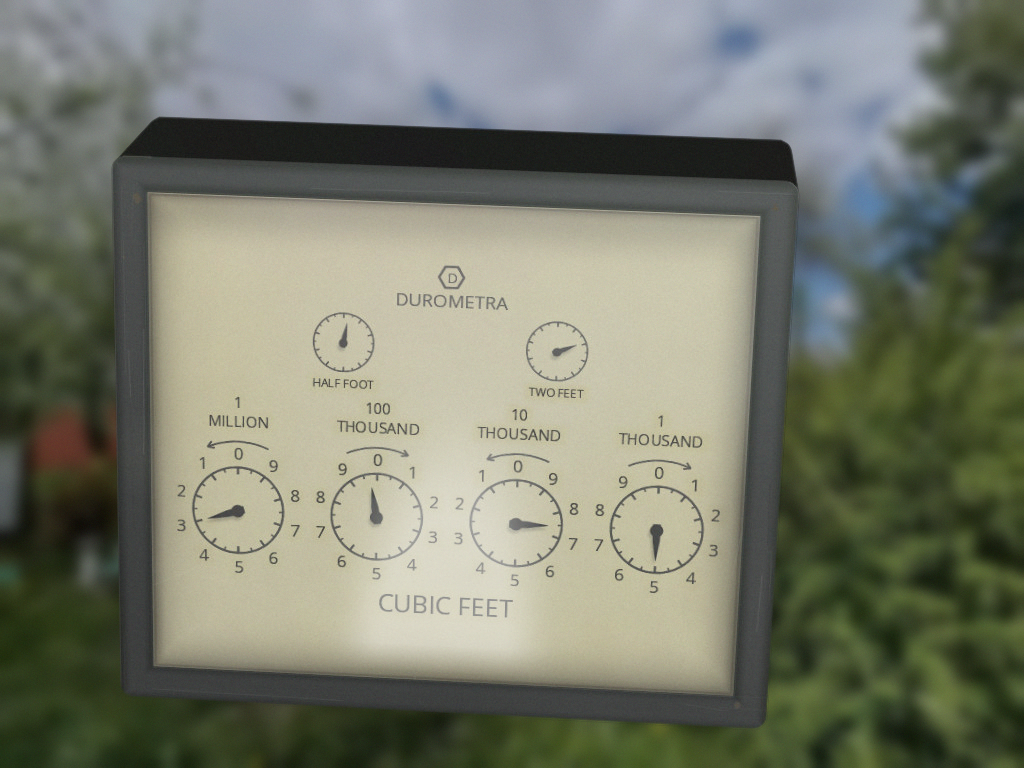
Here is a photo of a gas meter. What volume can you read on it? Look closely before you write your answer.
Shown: 297500 ft³
